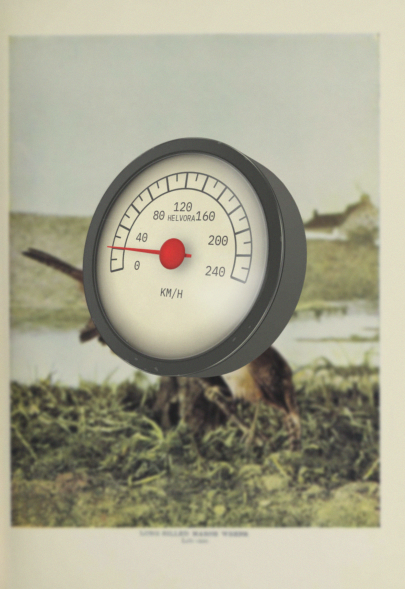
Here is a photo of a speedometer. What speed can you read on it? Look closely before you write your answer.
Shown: 20 km/h
